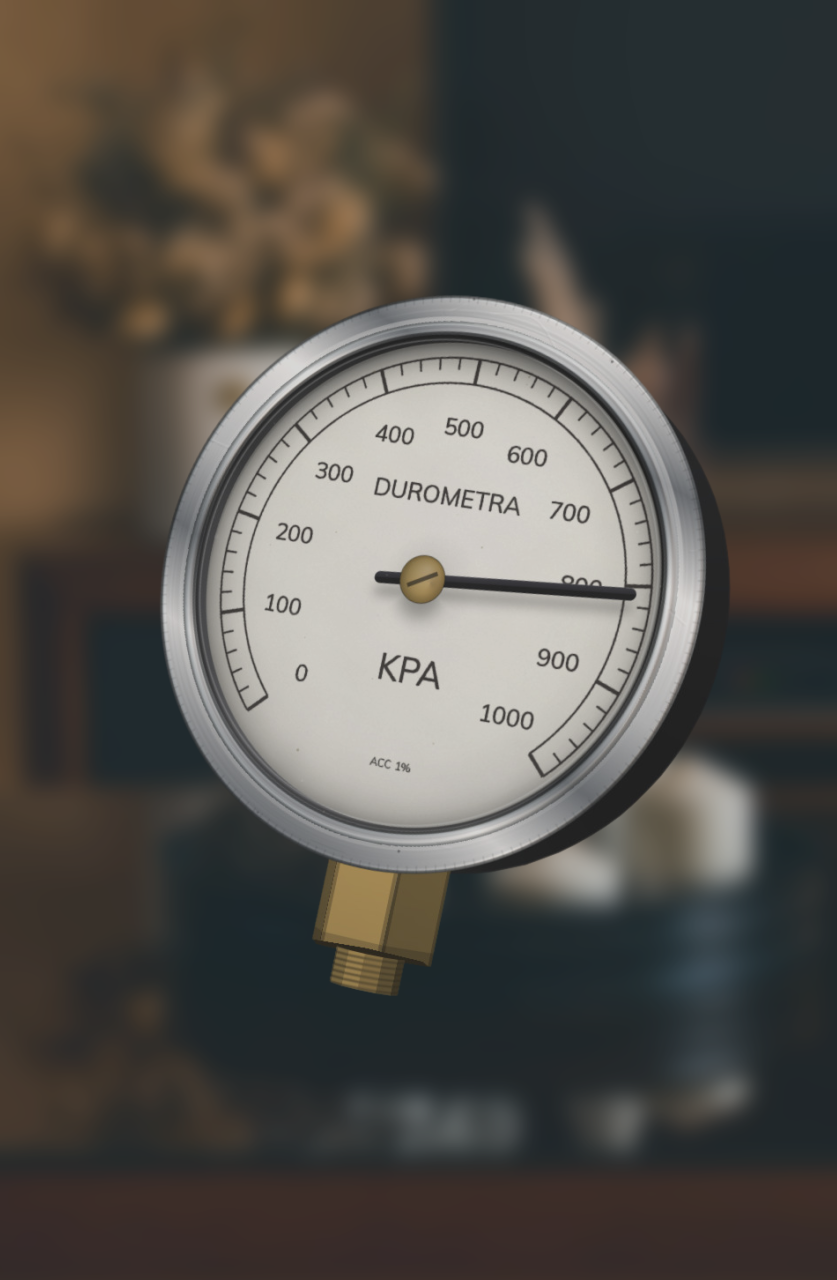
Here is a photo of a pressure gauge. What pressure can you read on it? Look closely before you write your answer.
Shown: 810 kPa
